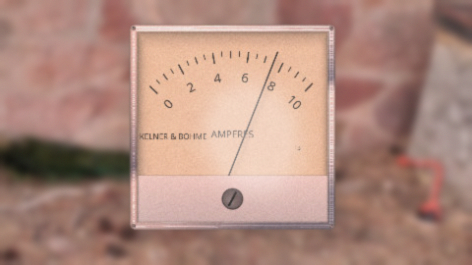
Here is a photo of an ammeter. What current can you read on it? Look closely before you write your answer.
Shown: 7.5 A
